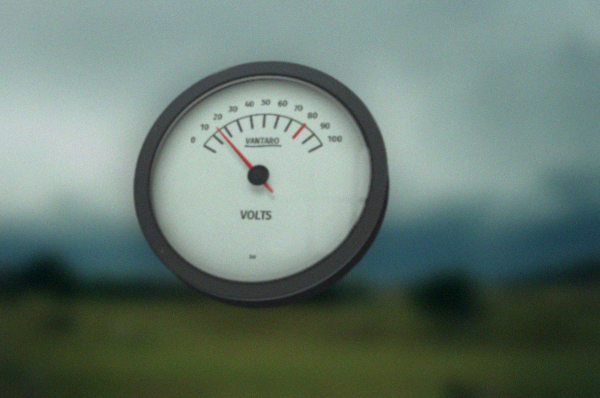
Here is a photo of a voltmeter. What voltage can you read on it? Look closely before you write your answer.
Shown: 15 V
